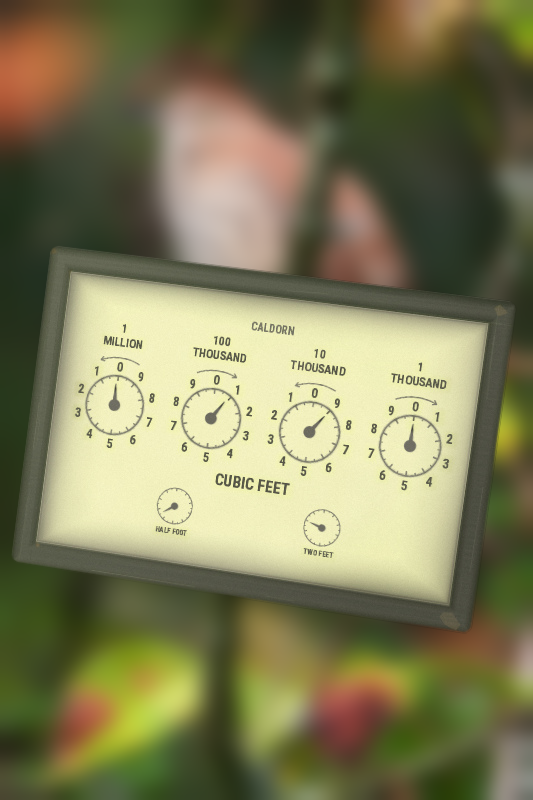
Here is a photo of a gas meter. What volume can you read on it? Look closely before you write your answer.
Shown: 9000 ft³
